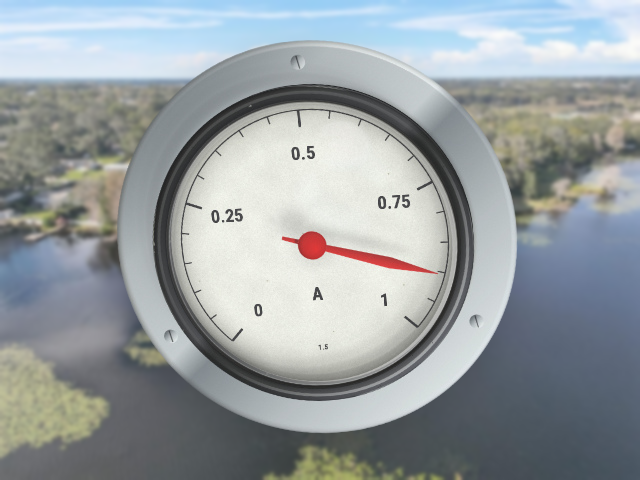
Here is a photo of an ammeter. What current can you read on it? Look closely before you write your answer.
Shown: 0.9 A
